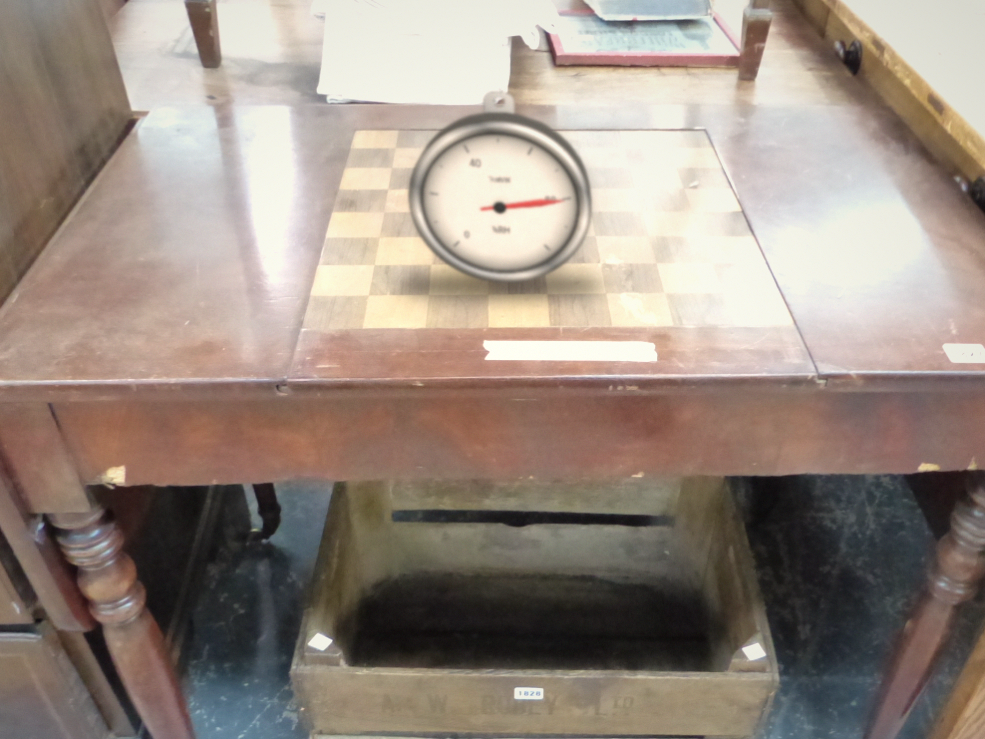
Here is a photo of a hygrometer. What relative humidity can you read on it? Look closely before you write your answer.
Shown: 80 %
